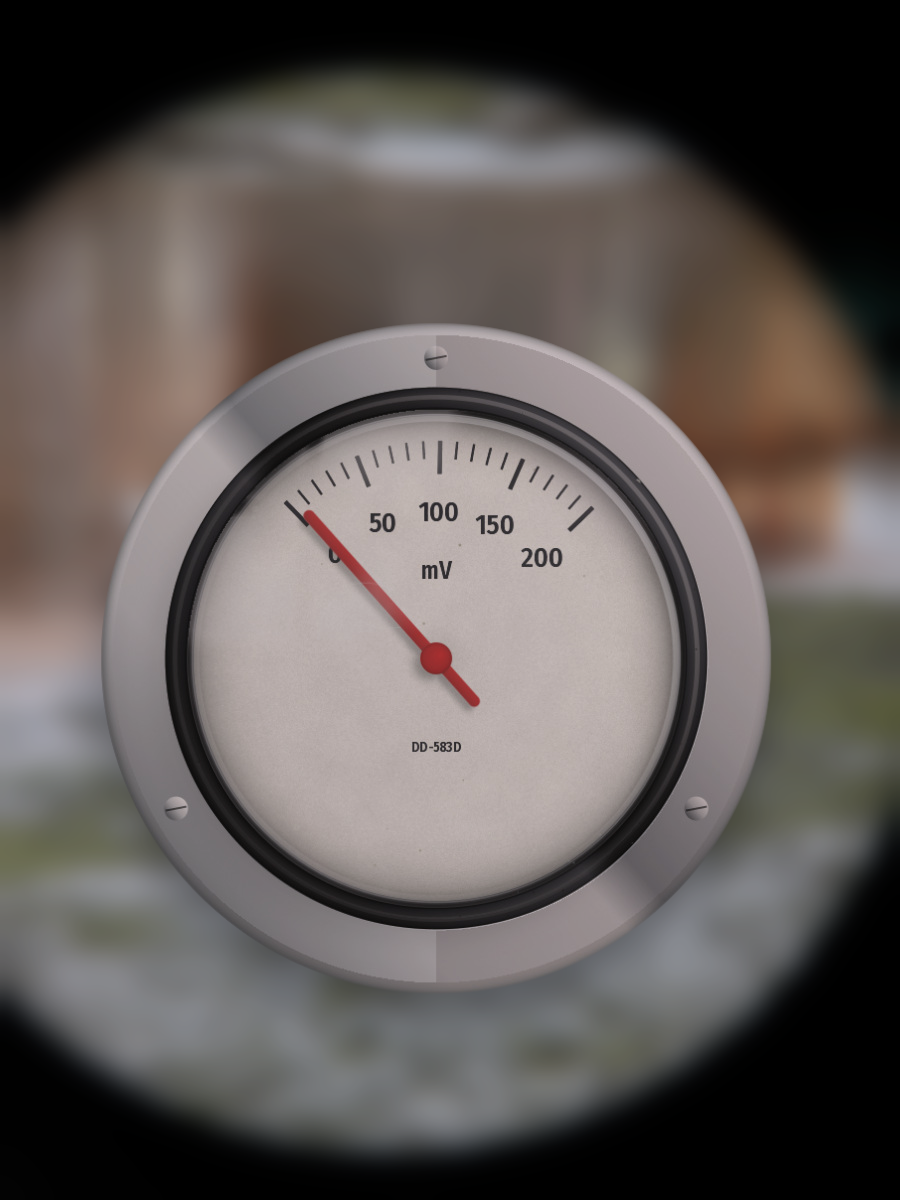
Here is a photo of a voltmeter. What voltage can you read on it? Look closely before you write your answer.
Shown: 5 mV
